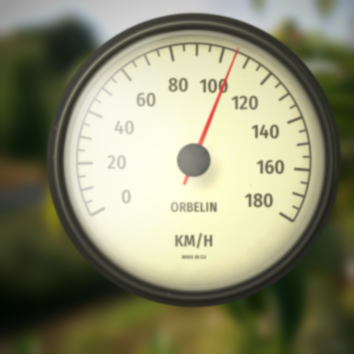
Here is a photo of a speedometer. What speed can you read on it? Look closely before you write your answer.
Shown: 105 km/h
